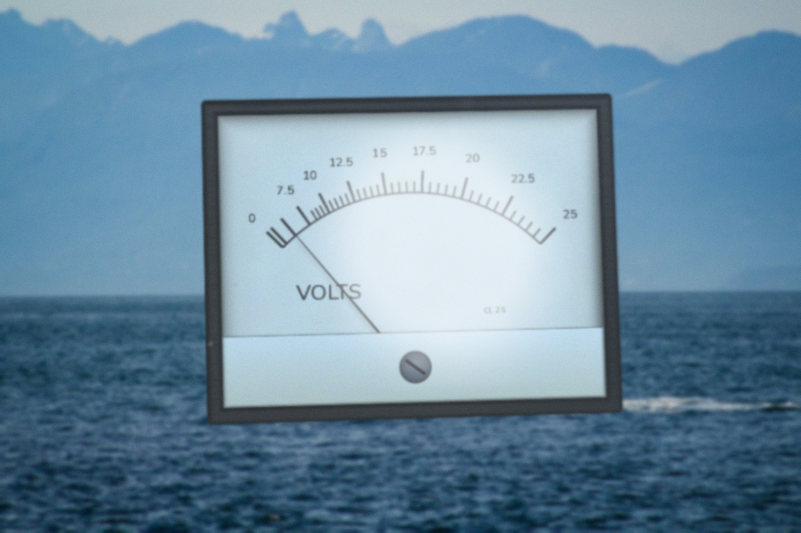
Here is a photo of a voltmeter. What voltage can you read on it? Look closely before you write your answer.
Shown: 5 V
